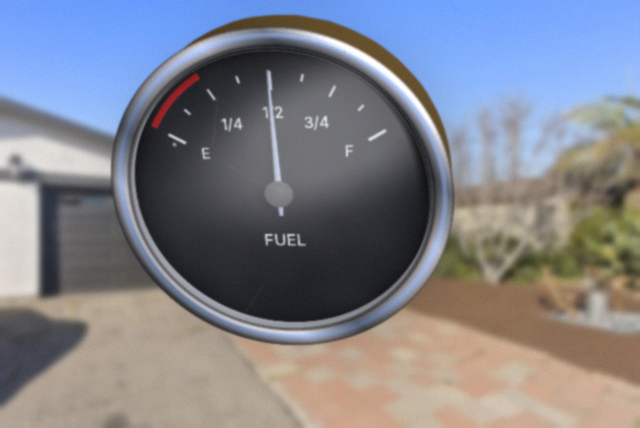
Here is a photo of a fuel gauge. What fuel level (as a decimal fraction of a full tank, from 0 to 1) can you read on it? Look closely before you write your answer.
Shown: 0.5
